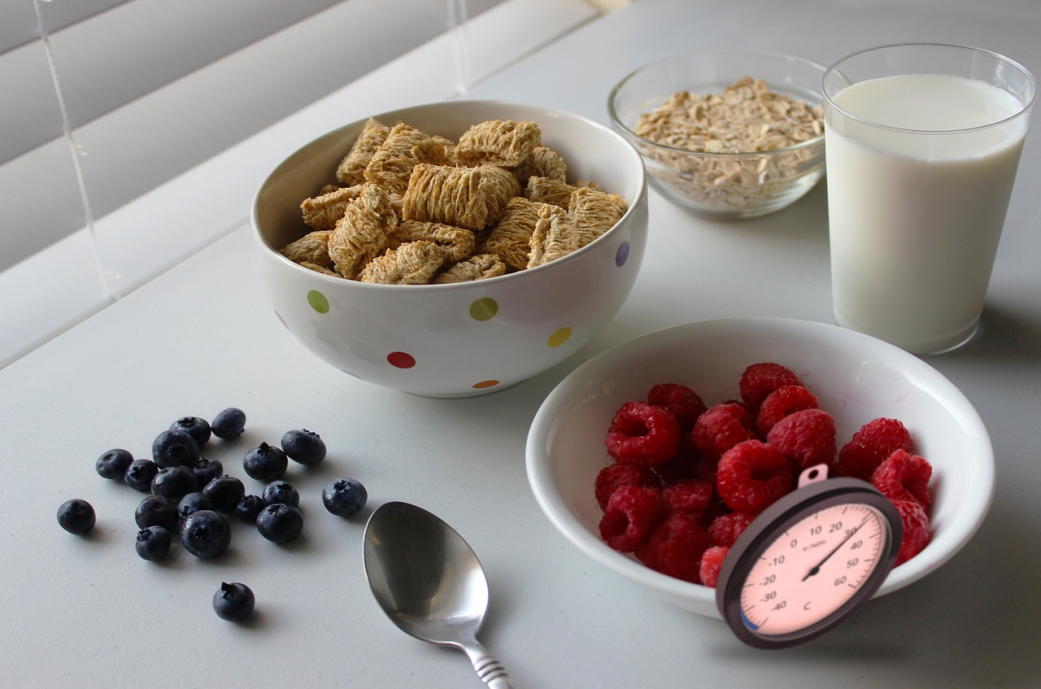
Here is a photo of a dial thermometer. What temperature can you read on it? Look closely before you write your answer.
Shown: 30 °C
